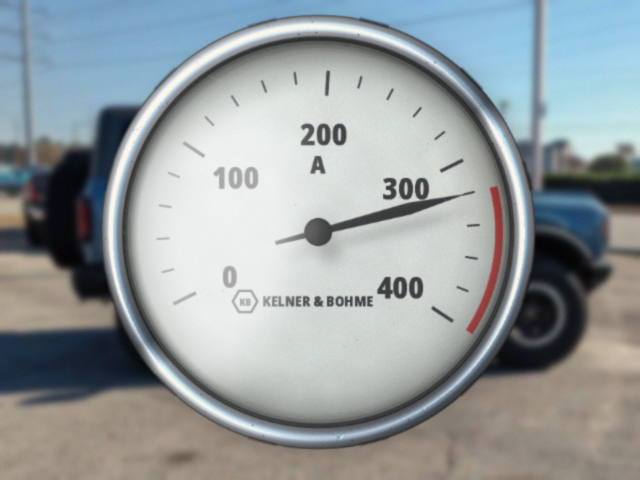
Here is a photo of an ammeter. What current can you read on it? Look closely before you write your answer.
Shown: 320 A
